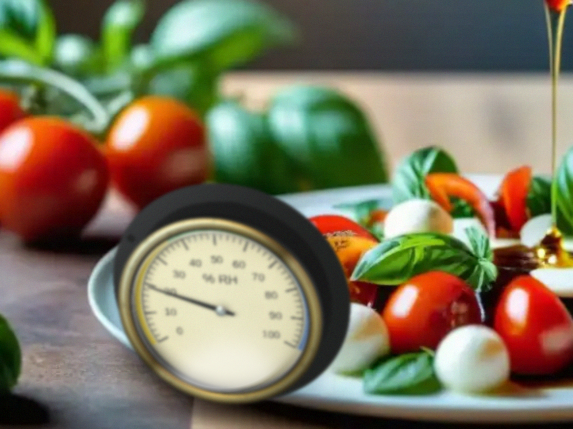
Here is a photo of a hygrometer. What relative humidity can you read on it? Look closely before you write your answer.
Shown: 20 %
